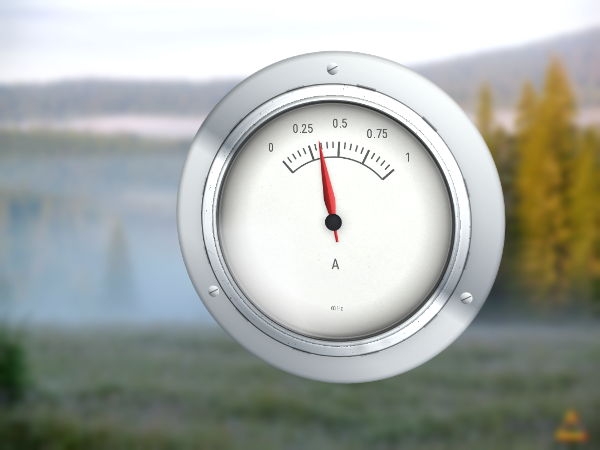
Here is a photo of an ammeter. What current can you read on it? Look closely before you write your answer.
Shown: 0.35 A
